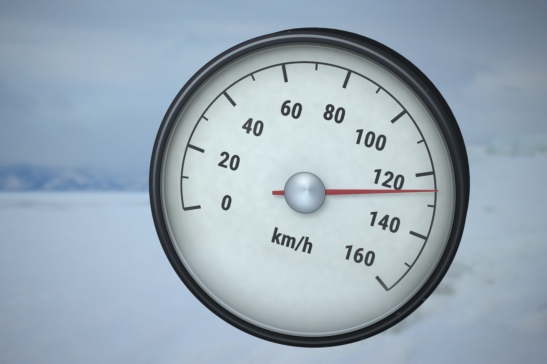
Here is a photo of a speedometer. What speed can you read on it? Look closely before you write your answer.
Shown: 125 km/h
